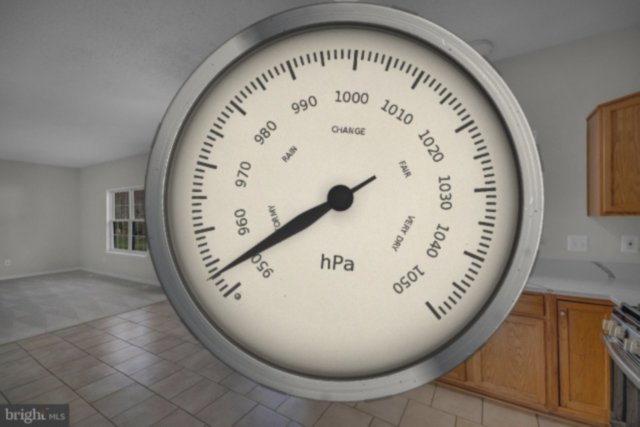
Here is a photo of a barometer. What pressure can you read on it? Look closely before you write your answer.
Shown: 953 hPa
